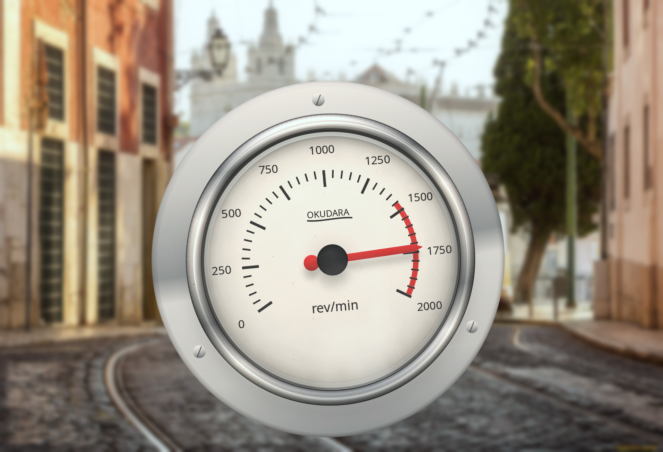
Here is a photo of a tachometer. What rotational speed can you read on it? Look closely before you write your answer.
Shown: 1725 rpm
